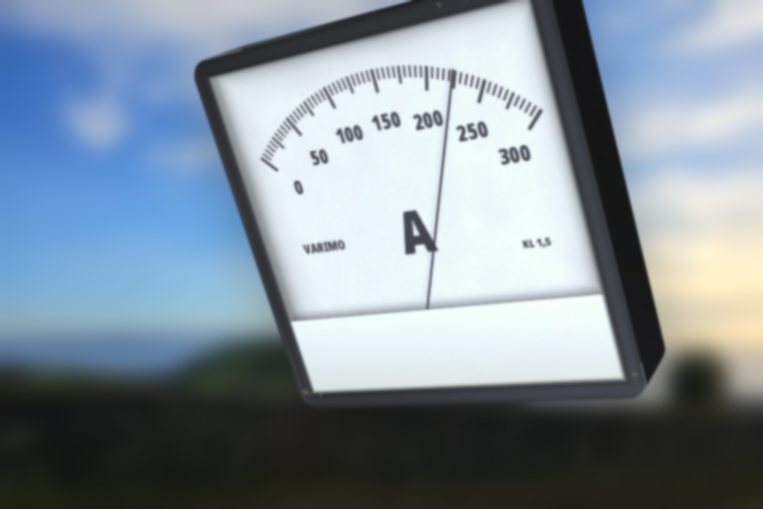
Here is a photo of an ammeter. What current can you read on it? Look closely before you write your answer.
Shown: 225 A
